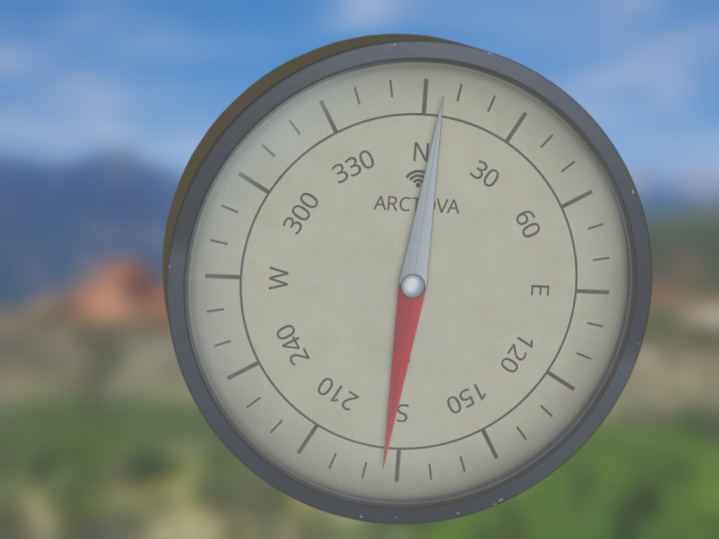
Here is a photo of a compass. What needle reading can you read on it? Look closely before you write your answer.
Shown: 185 °
